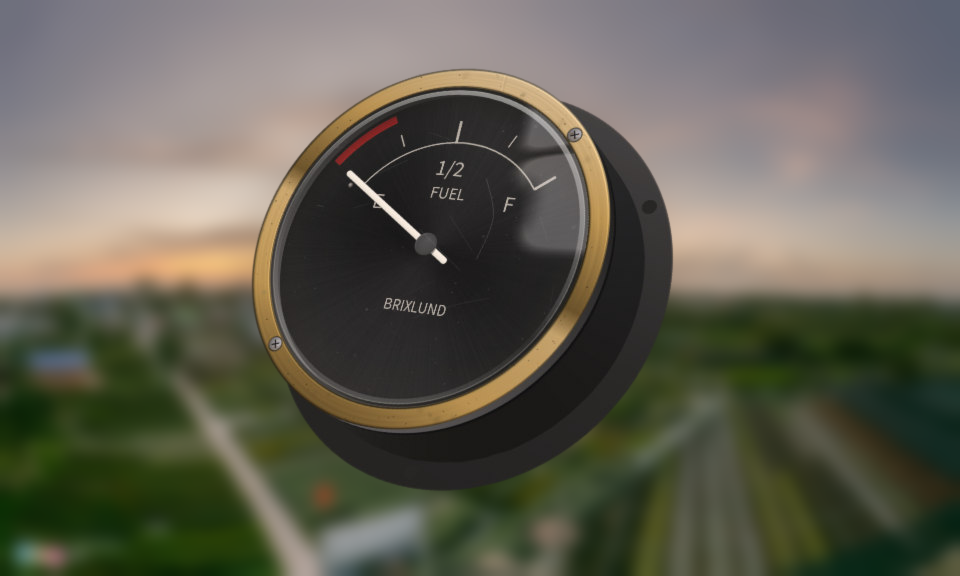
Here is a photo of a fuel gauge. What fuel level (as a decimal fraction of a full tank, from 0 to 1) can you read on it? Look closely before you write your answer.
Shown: 0
